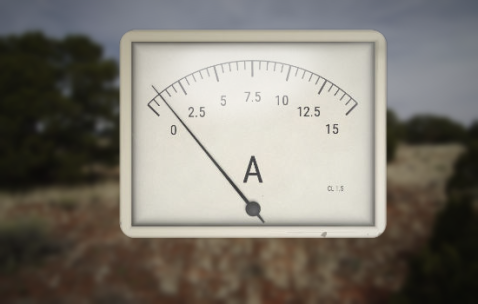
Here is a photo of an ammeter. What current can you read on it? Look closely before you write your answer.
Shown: 1 A
